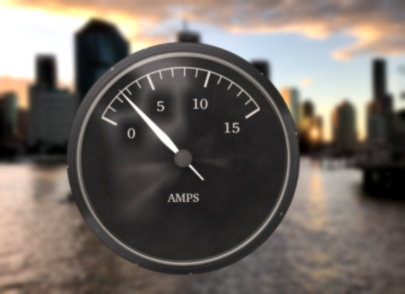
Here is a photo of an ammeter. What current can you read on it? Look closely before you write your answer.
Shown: 2.5 A
